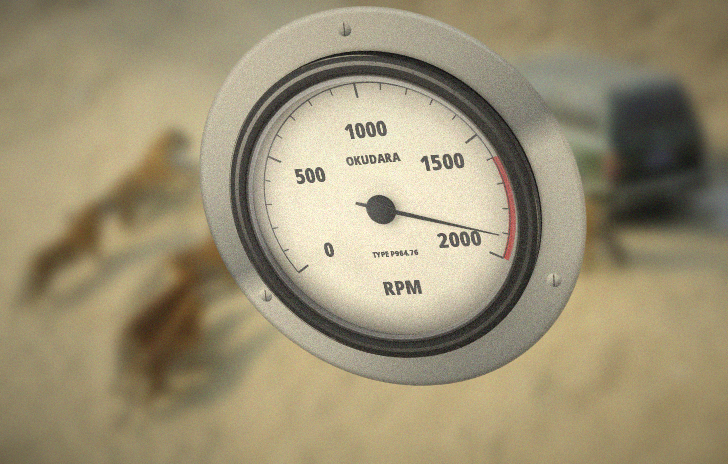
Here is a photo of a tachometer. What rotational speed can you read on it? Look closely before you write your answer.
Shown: 1900 rpm
